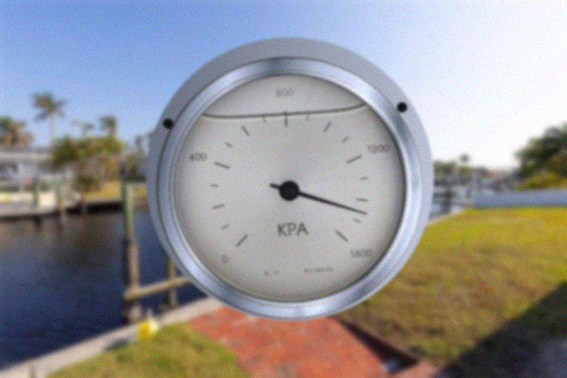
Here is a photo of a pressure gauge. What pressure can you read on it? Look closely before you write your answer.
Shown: 1450 kPa
